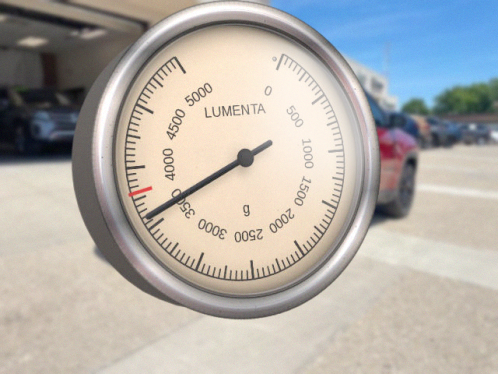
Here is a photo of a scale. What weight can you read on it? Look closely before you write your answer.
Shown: 3600 g
